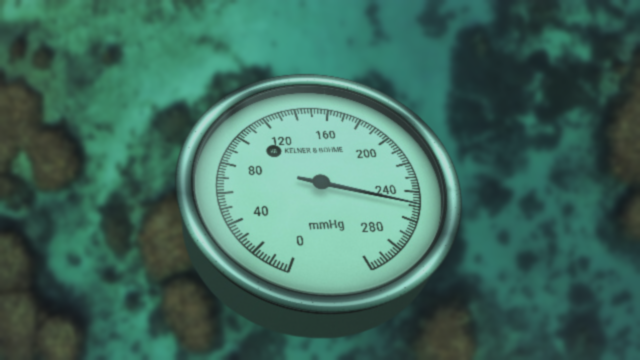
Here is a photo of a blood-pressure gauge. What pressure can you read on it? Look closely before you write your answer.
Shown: 250 mmHg
